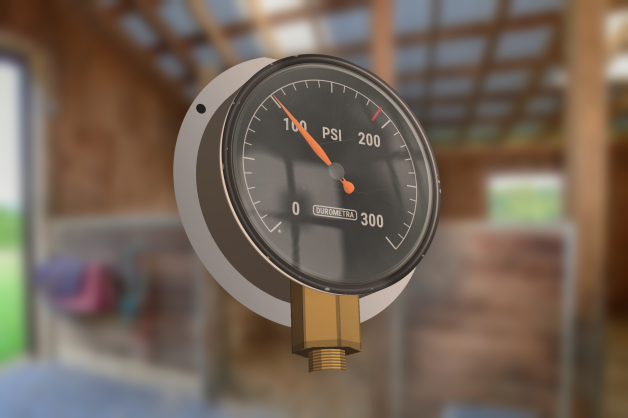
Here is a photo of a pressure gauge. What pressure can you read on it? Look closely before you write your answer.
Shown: 100 psi
